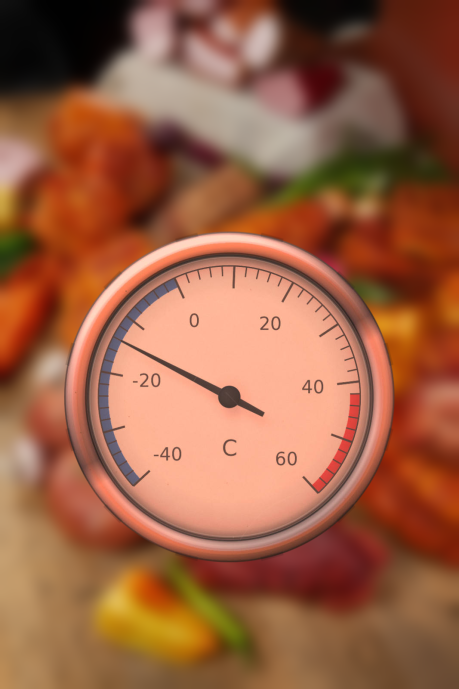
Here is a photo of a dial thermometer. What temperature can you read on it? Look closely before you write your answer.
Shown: -14 °C
